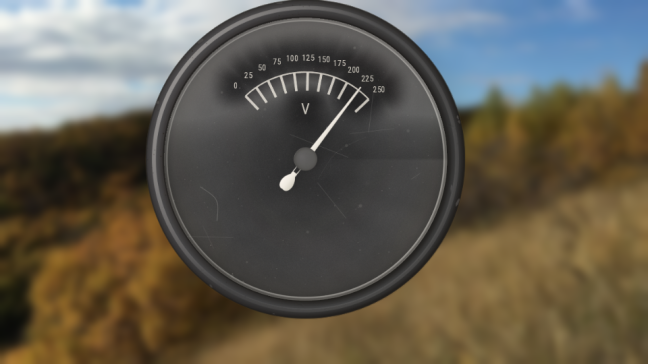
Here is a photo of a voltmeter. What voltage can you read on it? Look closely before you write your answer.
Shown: 225 V
